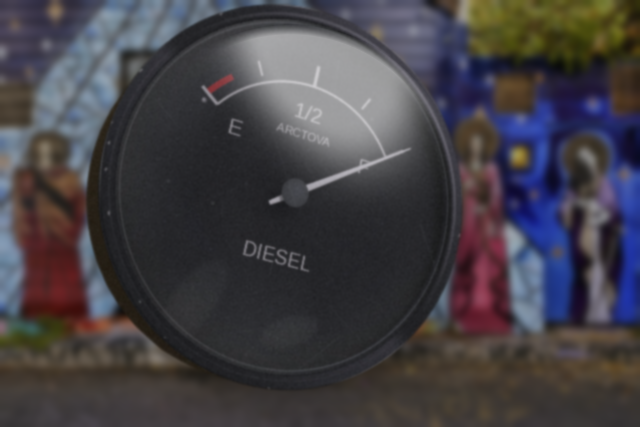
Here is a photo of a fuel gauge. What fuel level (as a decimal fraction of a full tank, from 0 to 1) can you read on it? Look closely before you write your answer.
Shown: 1
